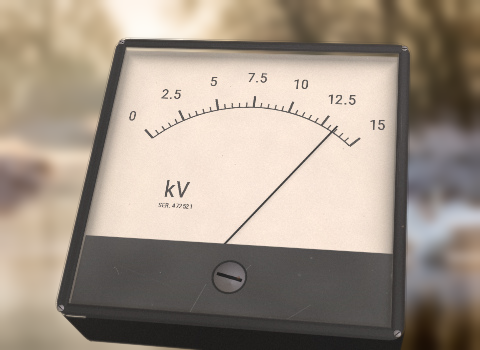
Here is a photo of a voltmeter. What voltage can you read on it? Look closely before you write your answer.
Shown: 13.5 kV
